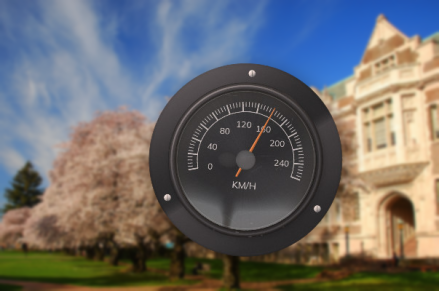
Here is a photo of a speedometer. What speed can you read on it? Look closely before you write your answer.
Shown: 160 km/h
